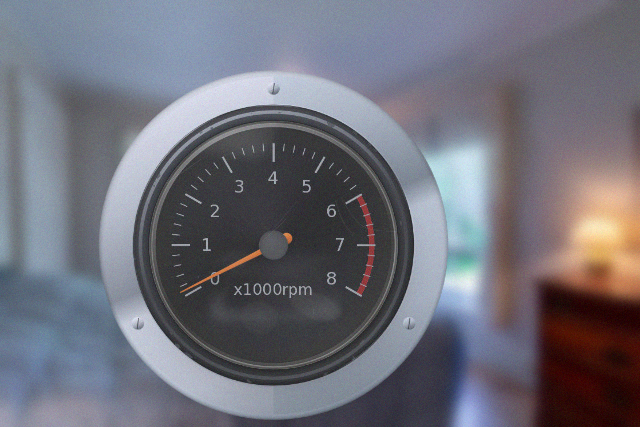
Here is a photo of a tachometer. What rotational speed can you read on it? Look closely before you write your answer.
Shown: 100 rpm
